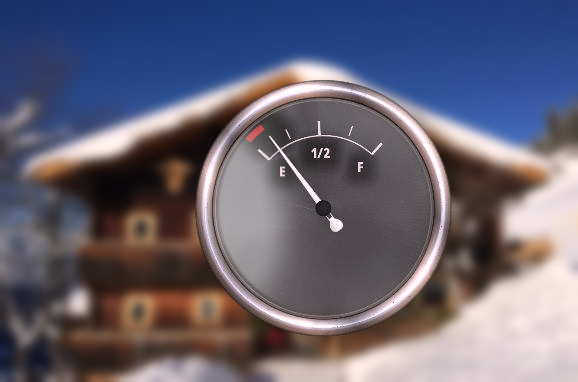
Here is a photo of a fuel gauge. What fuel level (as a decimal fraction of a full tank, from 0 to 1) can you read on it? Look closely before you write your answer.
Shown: 0.125
